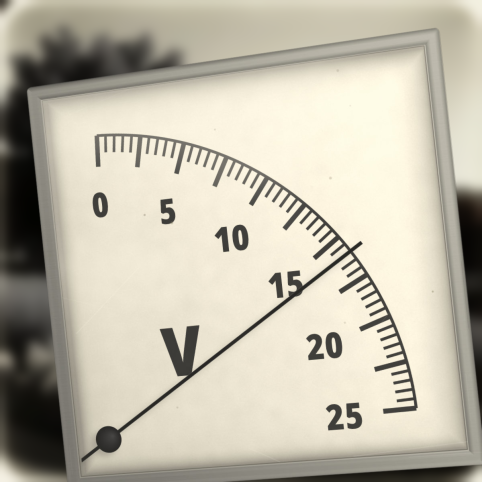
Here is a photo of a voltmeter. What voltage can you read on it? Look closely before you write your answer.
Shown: 16 V
